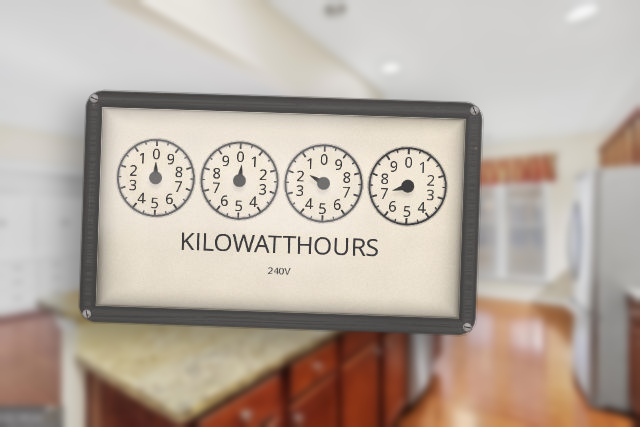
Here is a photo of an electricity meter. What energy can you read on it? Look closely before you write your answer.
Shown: 17 kWh
